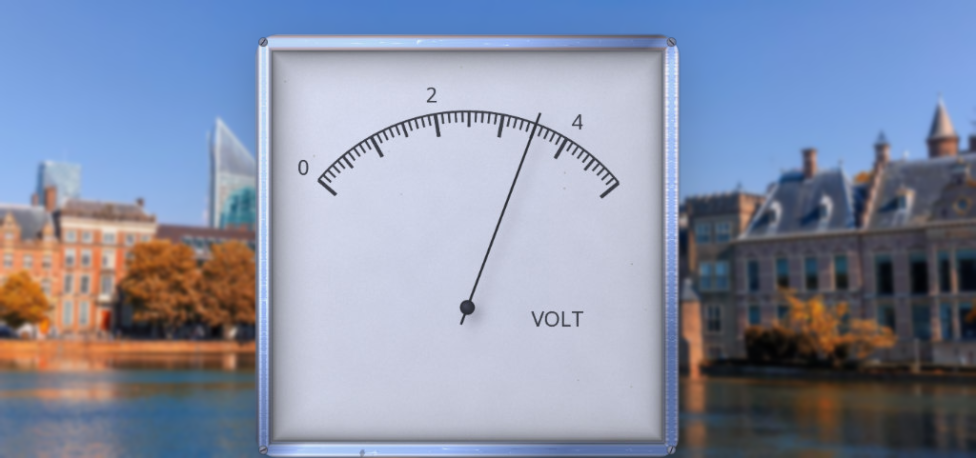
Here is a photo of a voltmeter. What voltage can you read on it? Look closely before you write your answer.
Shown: 3.5 V
